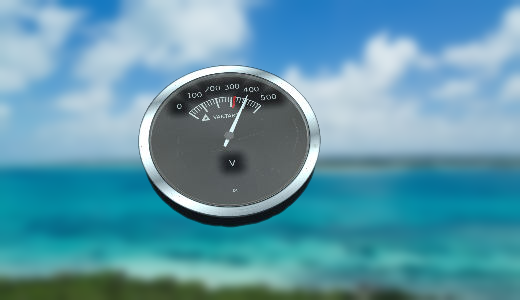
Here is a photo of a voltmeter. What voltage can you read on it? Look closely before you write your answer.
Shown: 400 V
